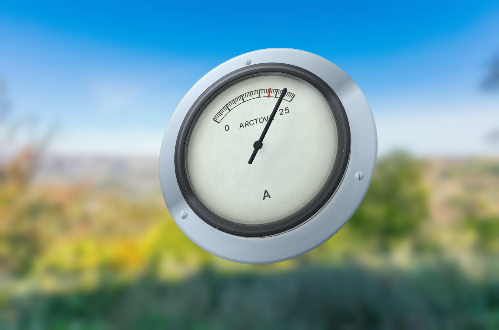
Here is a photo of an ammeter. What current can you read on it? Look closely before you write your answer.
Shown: 22.5 A
